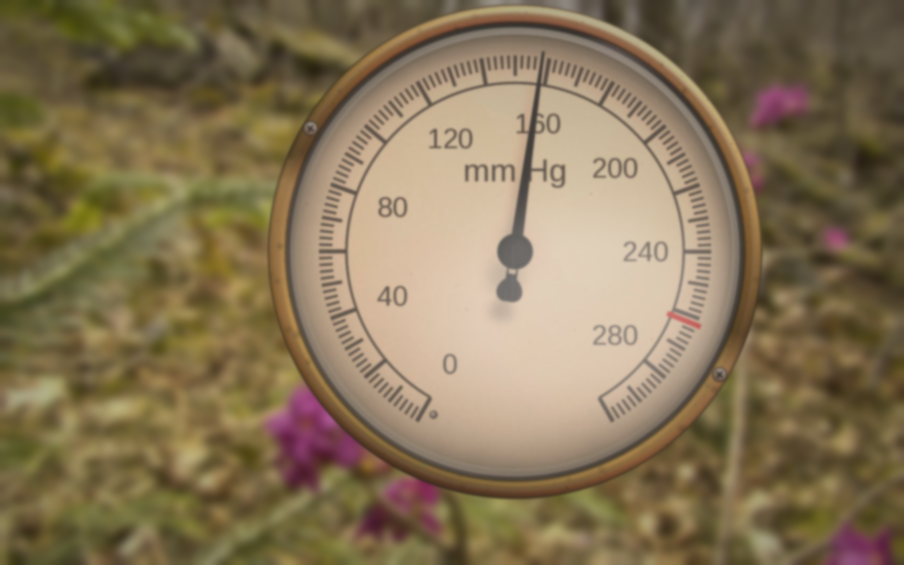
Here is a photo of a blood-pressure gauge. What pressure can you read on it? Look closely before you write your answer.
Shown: 158 mmHg
